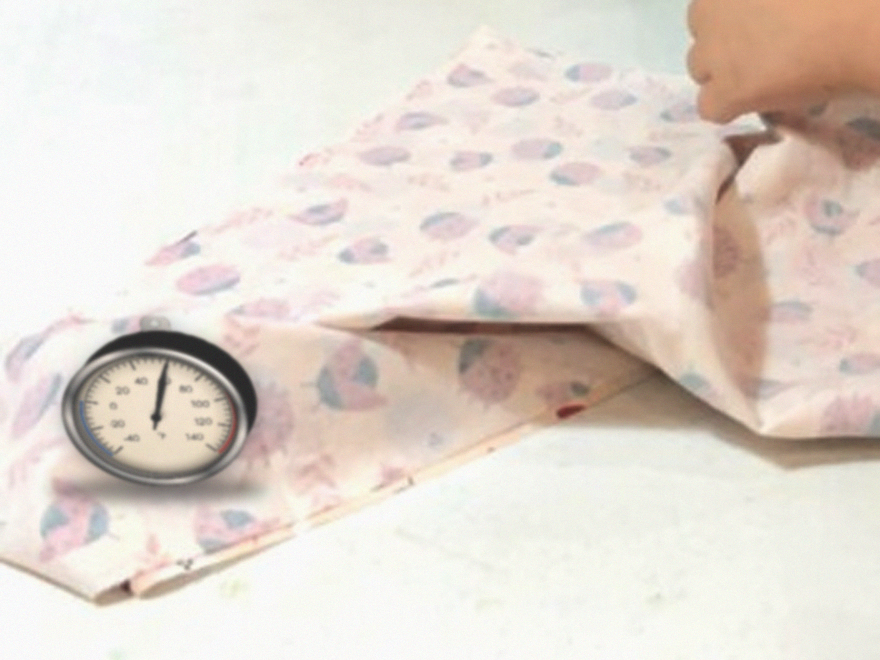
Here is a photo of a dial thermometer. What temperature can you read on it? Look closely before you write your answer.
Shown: 60 °F
